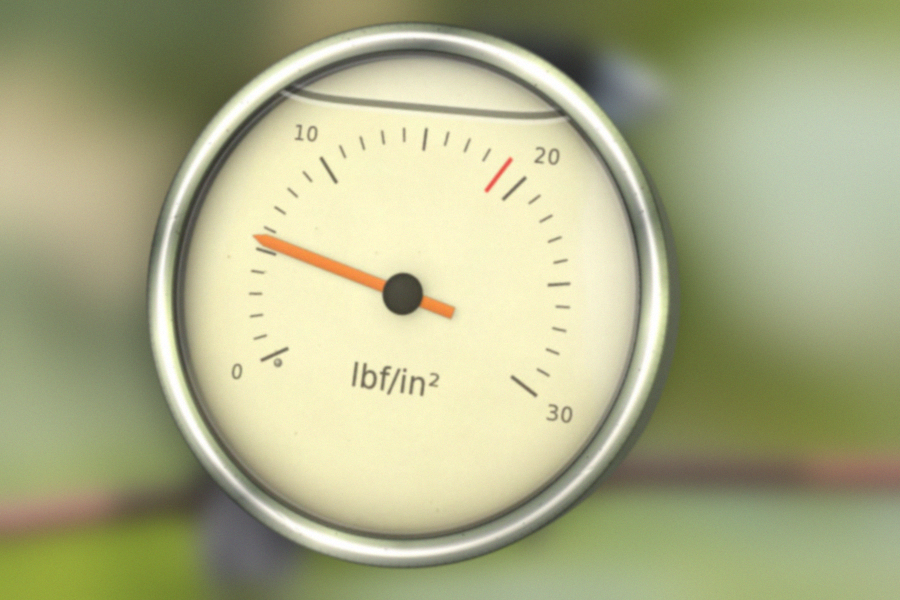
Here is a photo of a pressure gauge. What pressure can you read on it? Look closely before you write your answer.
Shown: 5.5 psi
